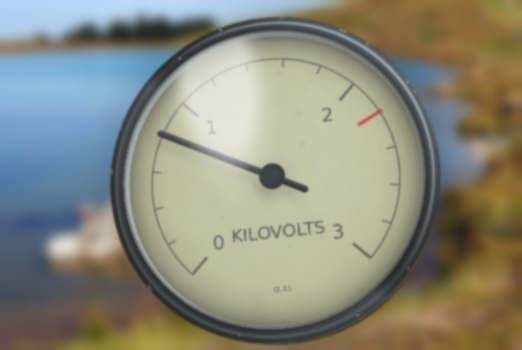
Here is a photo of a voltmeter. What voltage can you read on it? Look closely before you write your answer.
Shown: 0.8 kV
